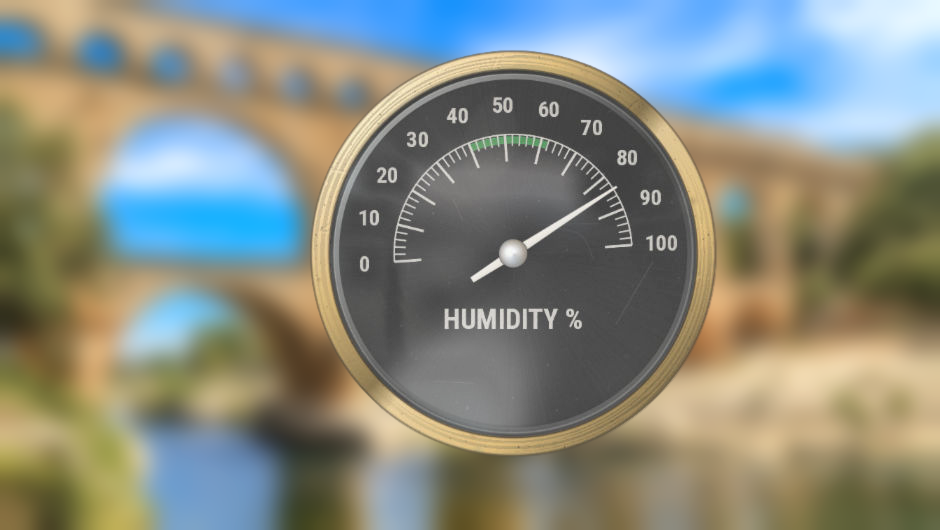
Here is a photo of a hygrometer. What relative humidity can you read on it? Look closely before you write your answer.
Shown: 84 %
